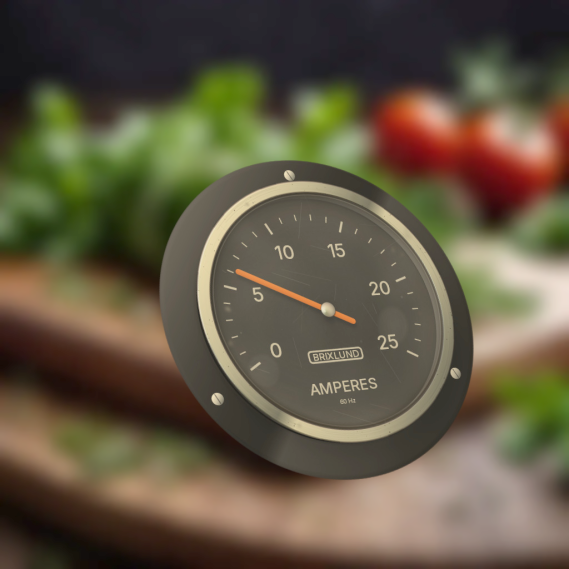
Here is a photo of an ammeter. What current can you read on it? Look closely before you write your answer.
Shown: 6 A
